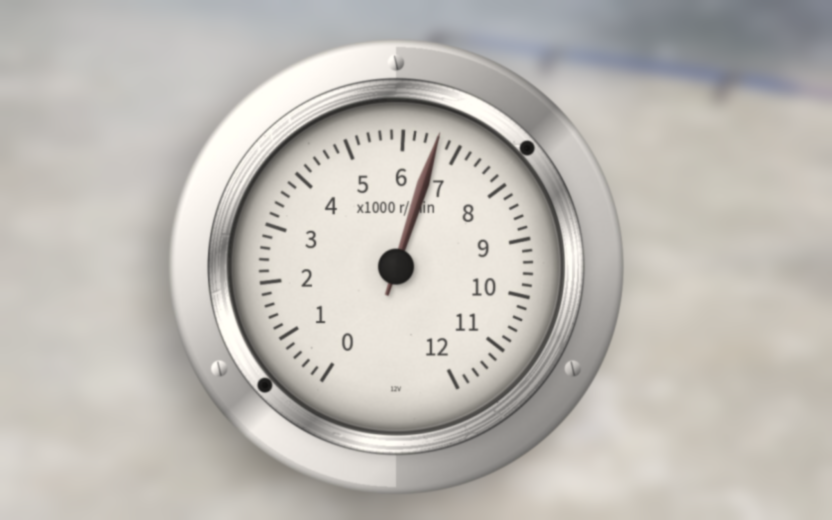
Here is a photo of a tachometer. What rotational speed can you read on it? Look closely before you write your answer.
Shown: 6600 rpm
